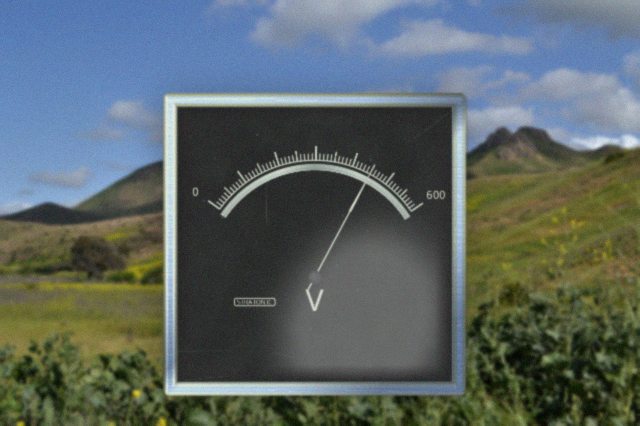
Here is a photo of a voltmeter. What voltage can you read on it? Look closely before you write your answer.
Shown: 450 V
